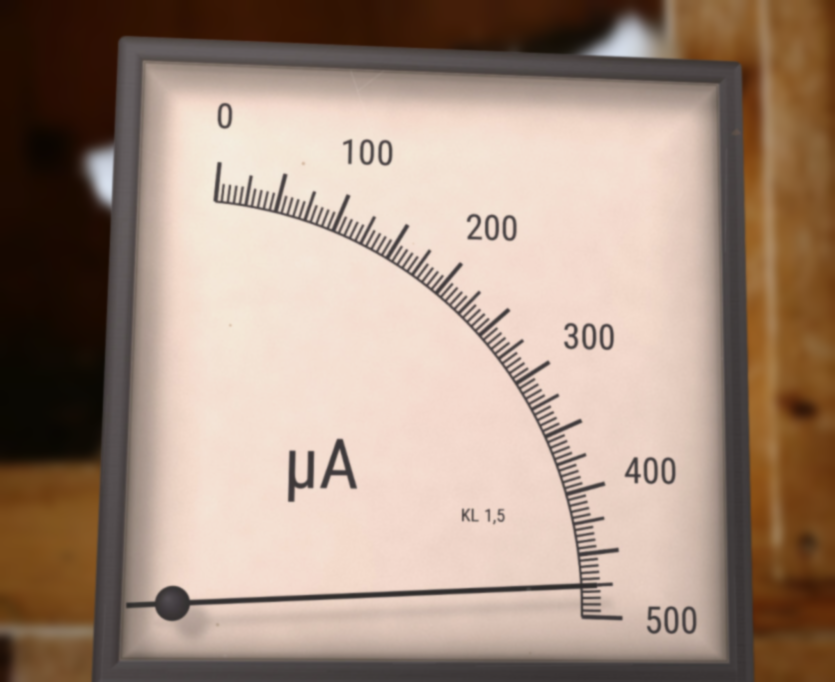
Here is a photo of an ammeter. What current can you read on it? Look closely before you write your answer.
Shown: 475 µA
